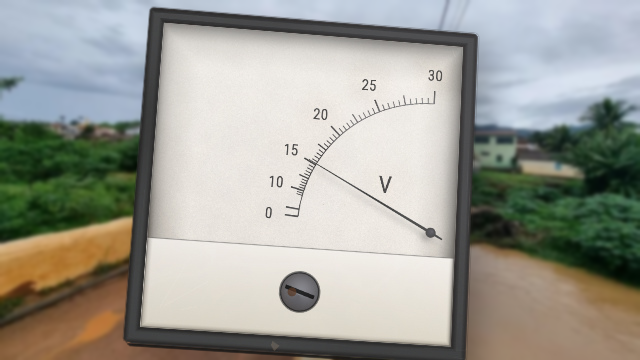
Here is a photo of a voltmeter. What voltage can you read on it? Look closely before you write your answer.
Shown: 15 V
